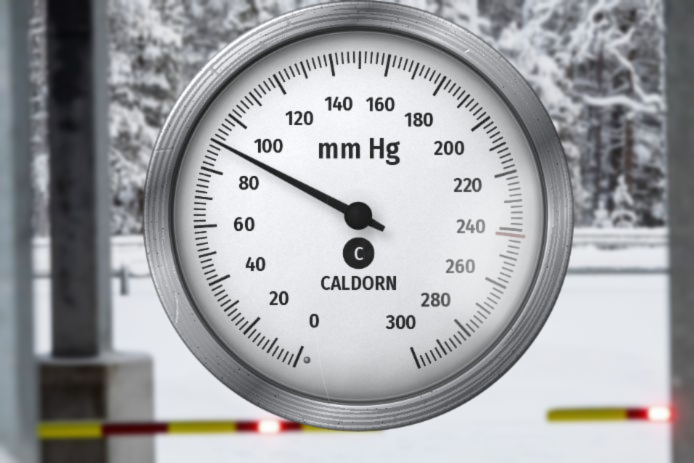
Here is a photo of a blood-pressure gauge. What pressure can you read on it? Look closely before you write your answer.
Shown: 90 mmHg
